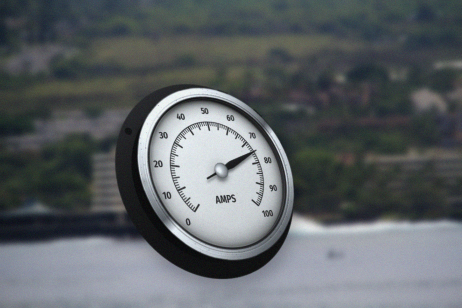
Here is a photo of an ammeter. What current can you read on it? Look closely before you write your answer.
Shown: 75 A
